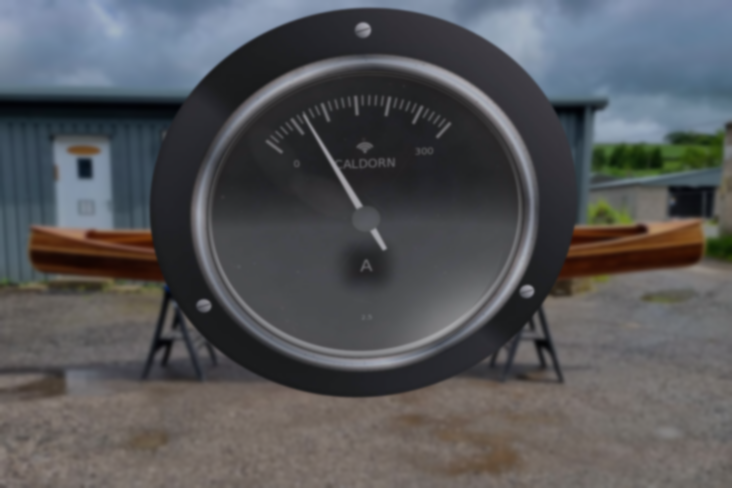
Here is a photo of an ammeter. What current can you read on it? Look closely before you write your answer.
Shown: 70 A
